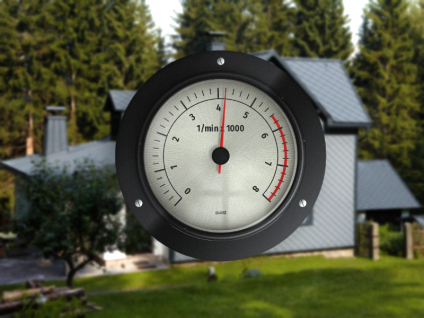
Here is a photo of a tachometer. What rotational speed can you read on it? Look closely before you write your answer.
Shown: 4200 rpm
